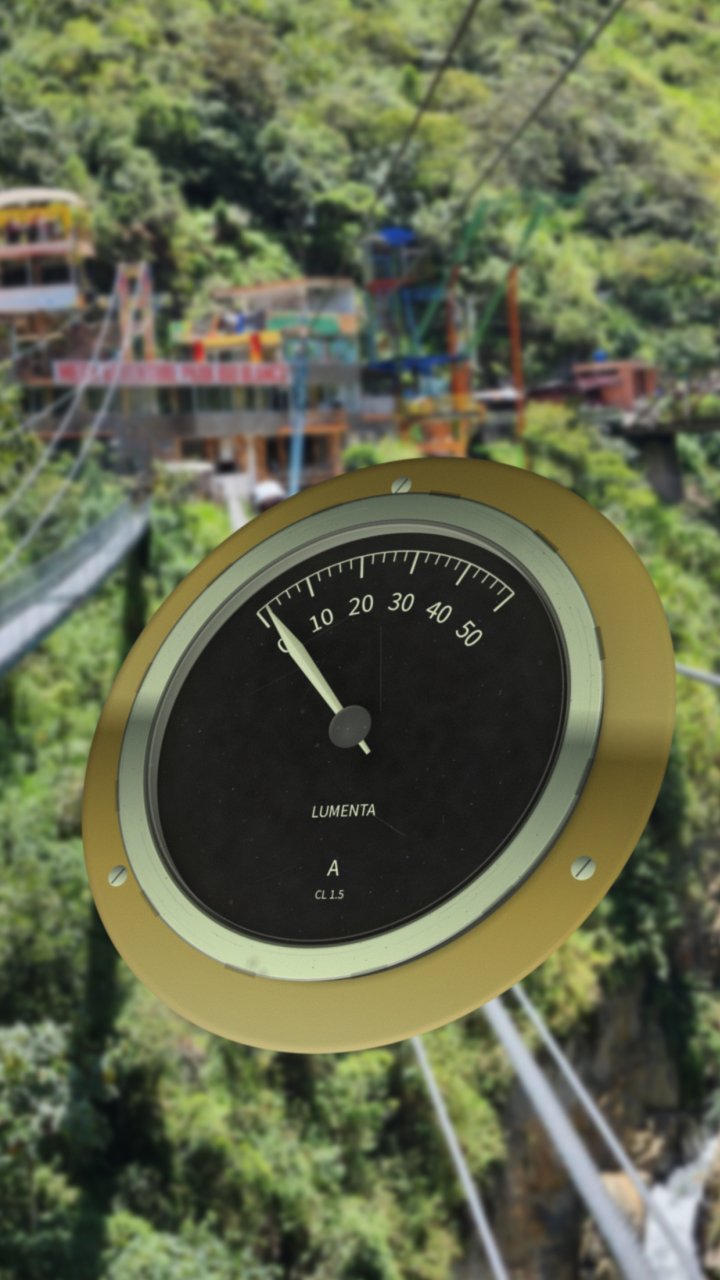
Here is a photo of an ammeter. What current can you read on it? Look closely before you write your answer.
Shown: 2 A
